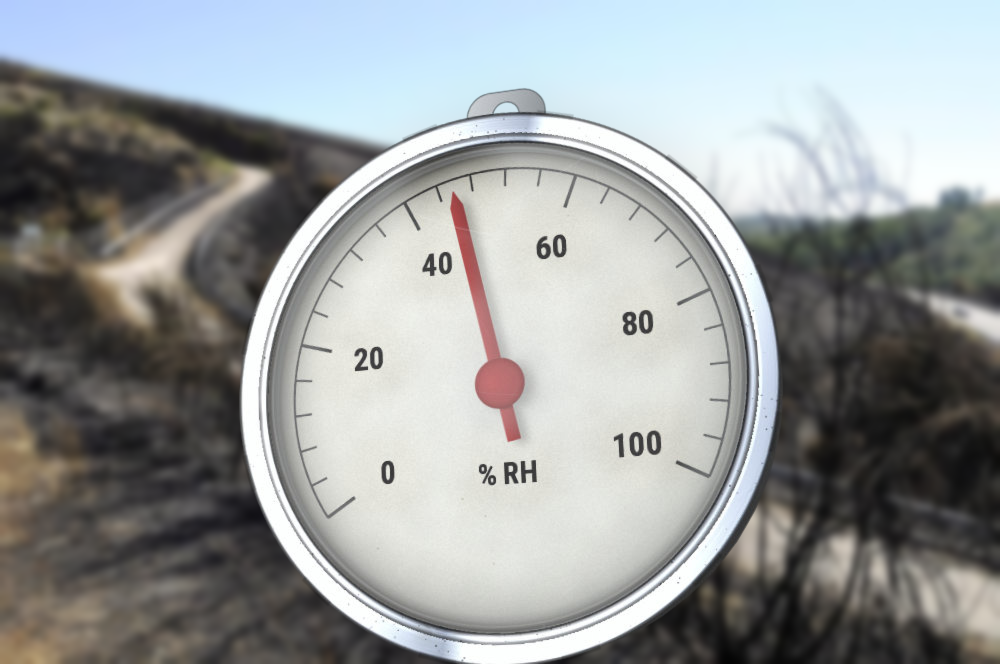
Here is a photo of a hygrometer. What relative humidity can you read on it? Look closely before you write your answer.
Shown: 46 %
